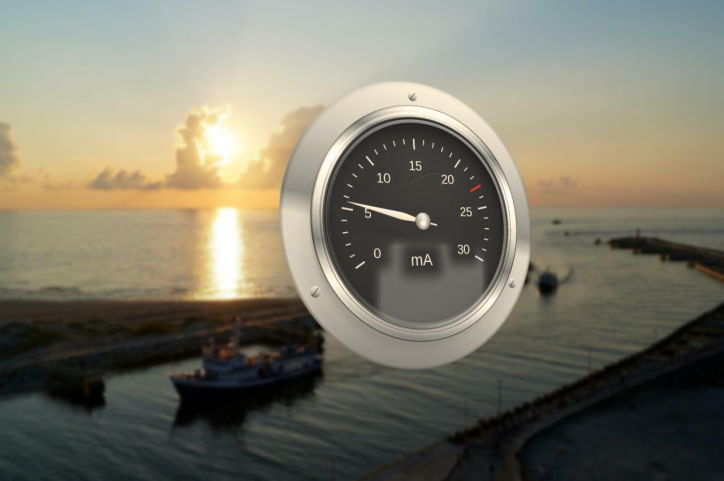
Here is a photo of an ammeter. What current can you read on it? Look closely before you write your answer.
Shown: 5.5 mA
